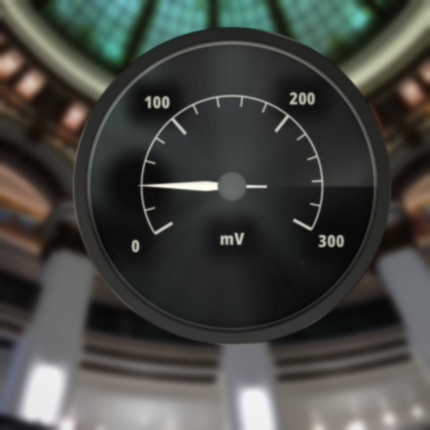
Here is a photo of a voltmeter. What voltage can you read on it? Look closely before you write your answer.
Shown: 40 mV
